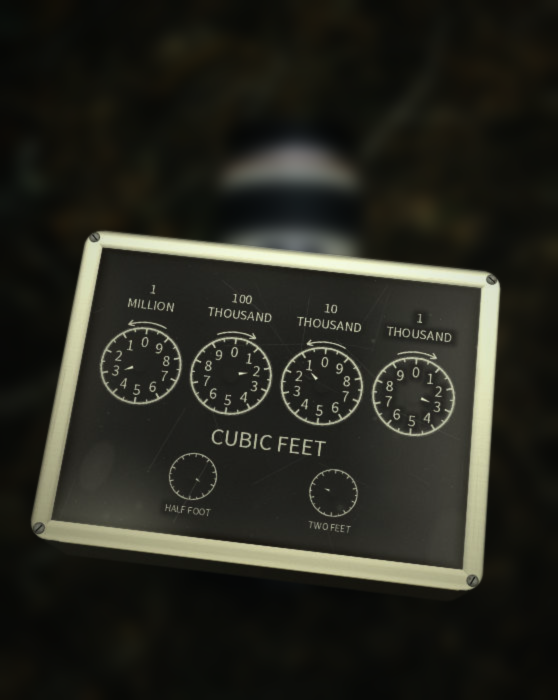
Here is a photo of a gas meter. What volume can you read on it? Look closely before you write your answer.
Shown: 321300 ft³
